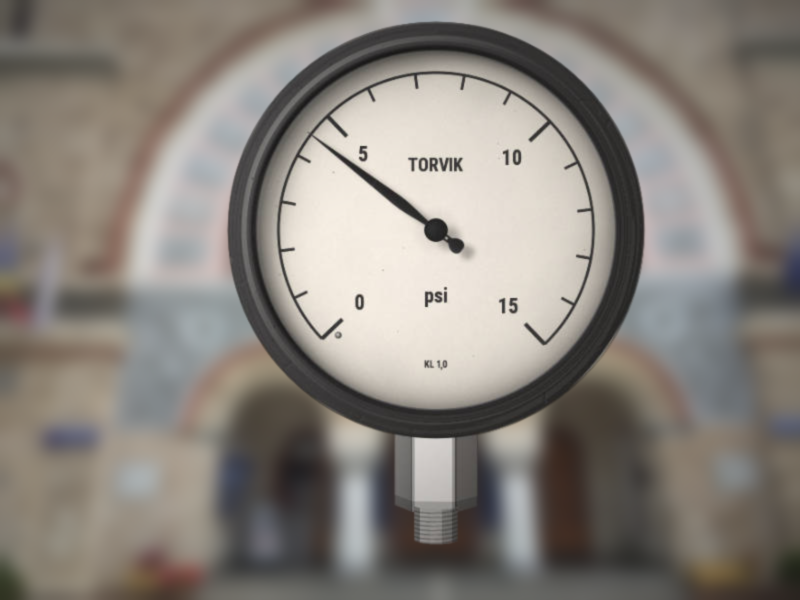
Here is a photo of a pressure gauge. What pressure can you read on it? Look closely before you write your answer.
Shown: 4.5 psi
